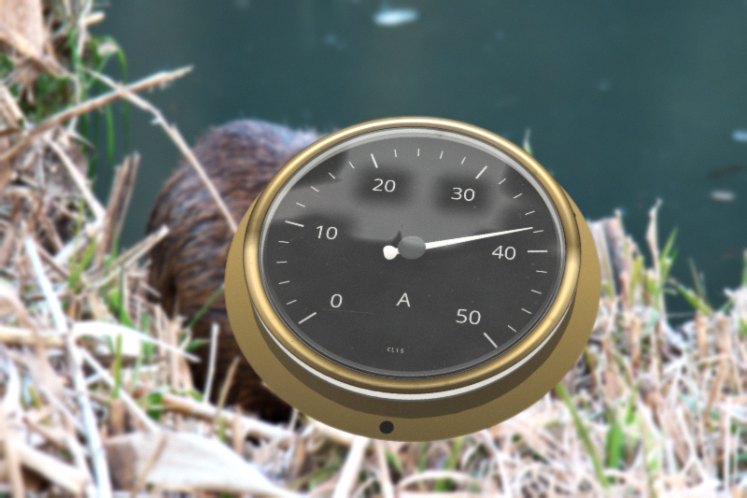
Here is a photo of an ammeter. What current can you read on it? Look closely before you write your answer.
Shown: 38 A
